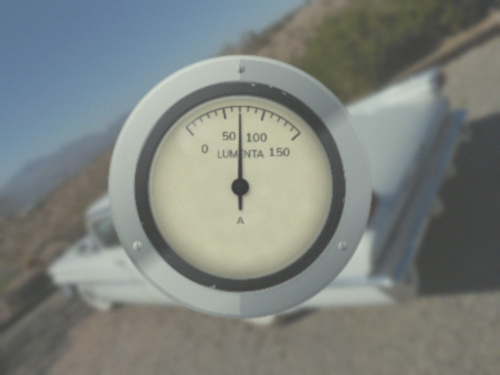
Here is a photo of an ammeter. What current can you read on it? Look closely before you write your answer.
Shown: 70 A
